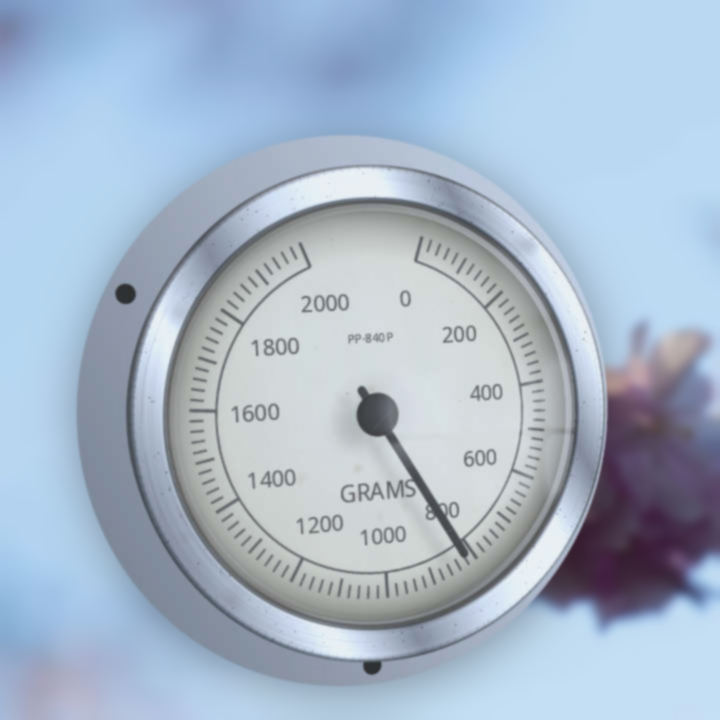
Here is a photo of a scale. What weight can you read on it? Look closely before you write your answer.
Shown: 820 g
